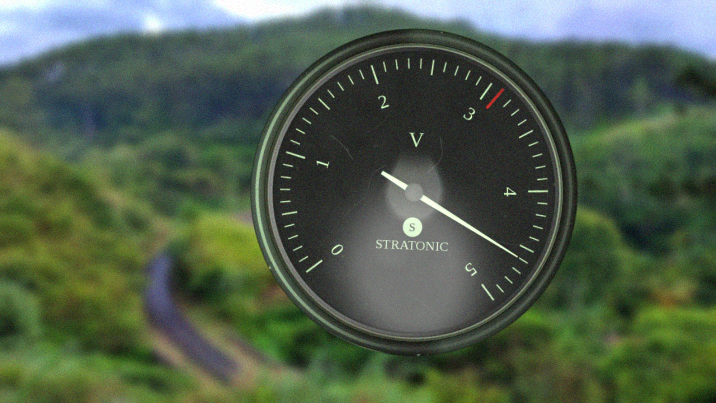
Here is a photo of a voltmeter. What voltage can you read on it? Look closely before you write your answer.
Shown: 4.6 V
